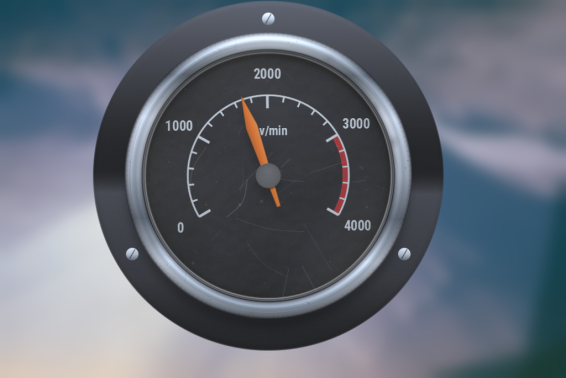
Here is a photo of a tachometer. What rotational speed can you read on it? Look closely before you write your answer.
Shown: 1700 rpm
